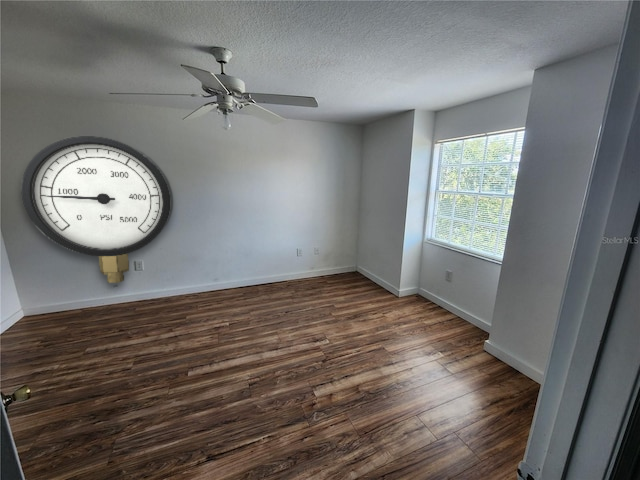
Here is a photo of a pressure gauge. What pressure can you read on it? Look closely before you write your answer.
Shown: 800 psi
